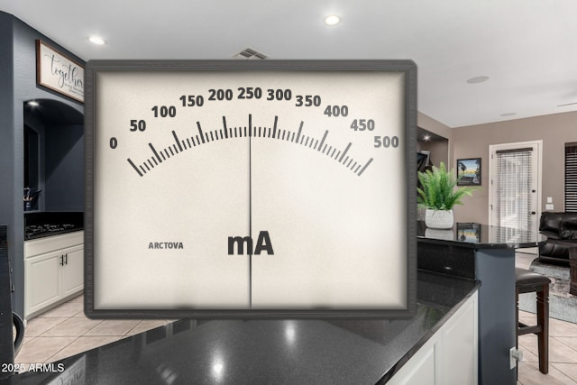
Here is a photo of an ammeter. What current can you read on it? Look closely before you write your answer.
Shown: 250 mA
